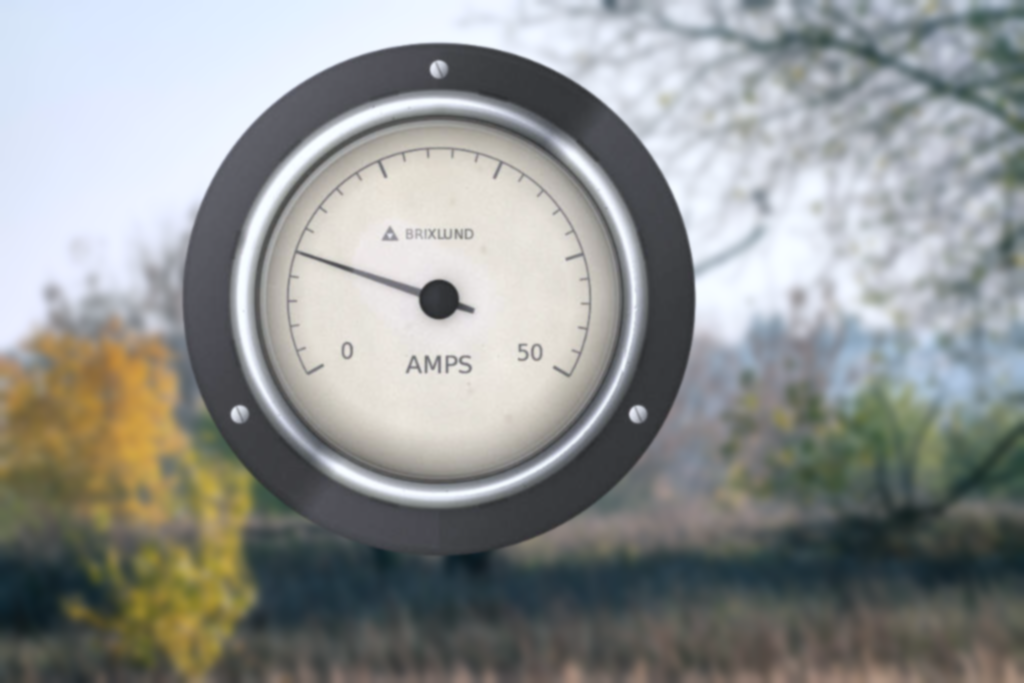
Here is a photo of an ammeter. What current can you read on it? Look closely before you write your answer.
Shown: 10 A
